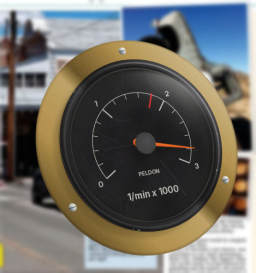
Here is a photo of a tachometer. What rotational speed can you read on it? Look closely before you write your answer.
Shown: 2800 rpm
